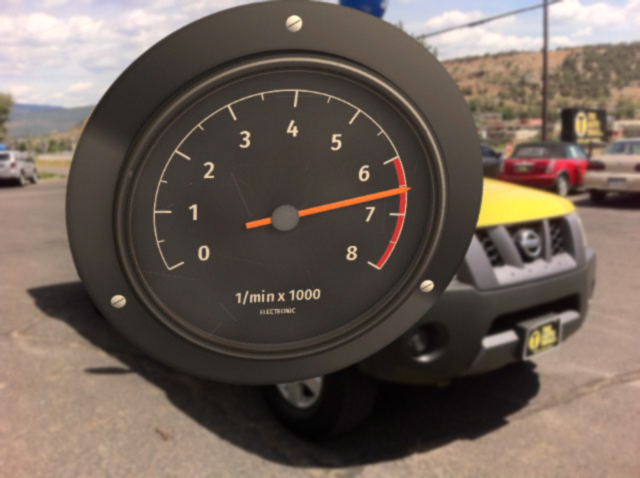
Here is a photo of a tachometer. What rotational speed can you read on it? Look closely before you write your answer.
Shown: 6500 rpm
